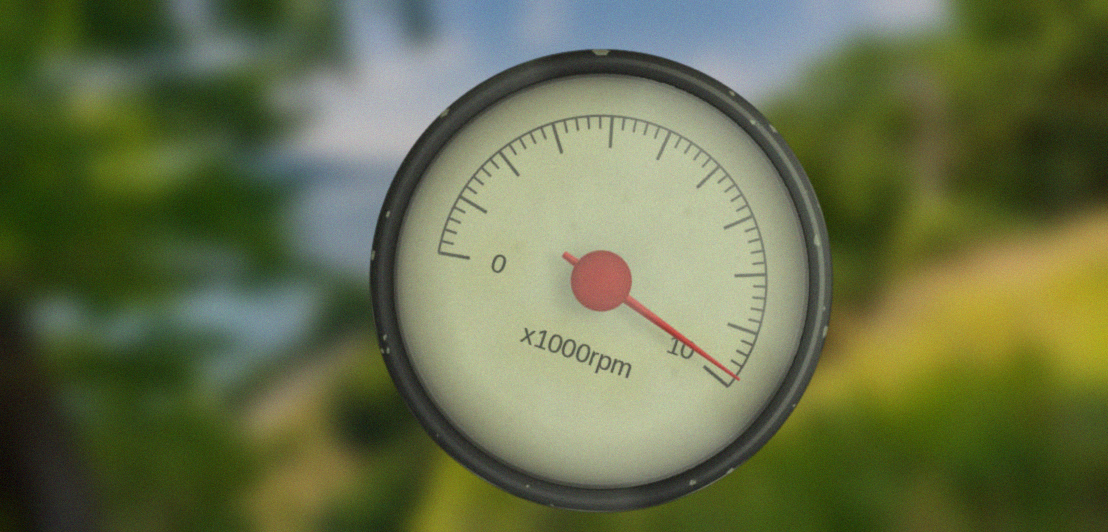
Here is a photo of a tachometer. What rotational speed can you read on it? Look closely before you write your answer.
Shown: 9800 rpm
